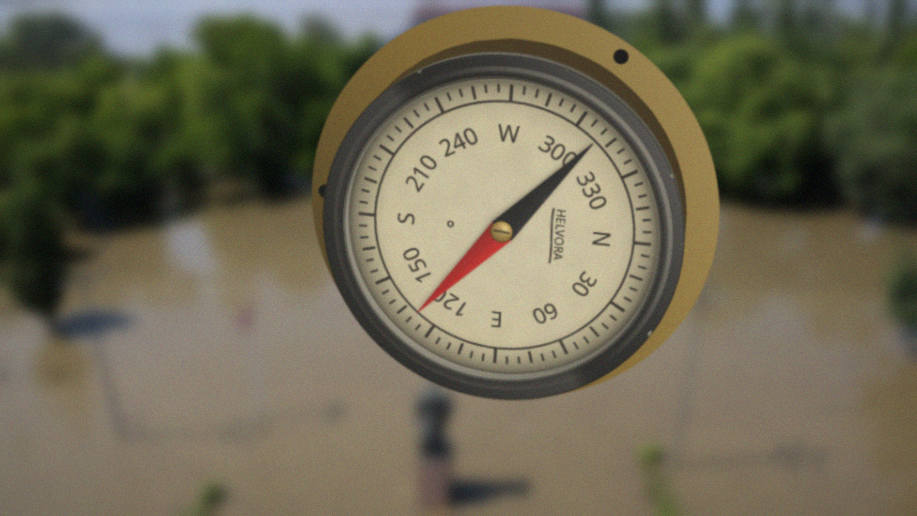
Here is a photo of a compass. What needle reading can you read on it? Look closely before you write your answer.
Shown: 130 °
